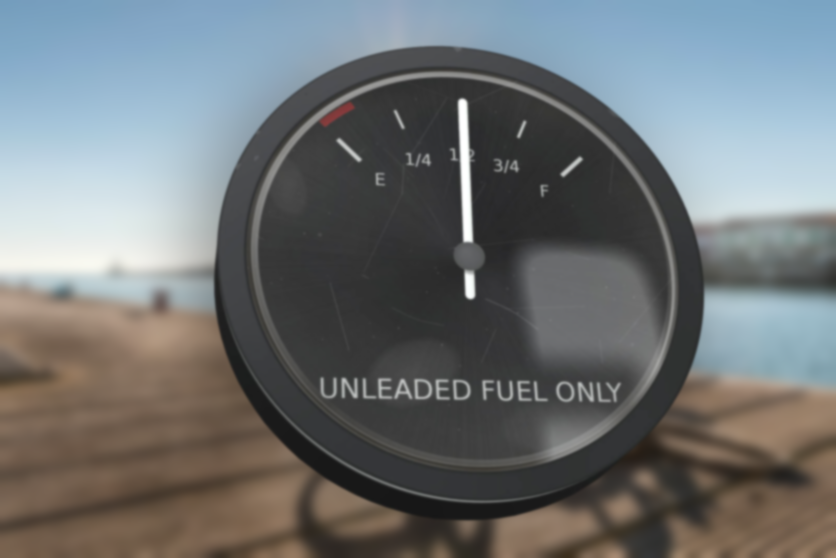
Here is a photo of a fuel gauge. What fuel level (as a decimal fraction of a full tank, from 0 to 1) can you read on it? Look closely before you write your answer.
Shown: 0.5
